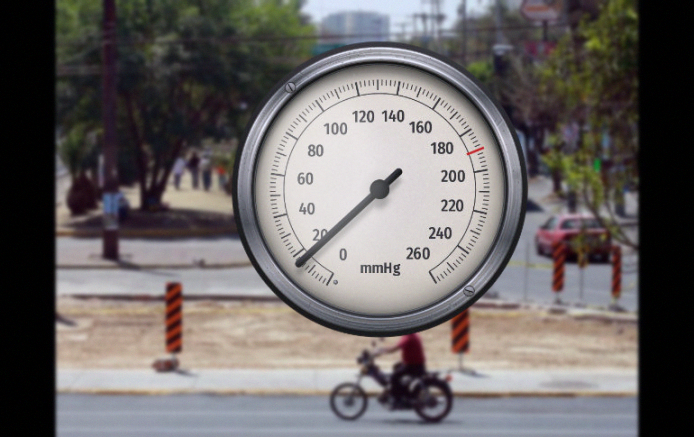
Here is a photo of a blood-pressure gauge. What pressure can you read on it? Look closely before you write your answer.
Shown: 16 mmHg
